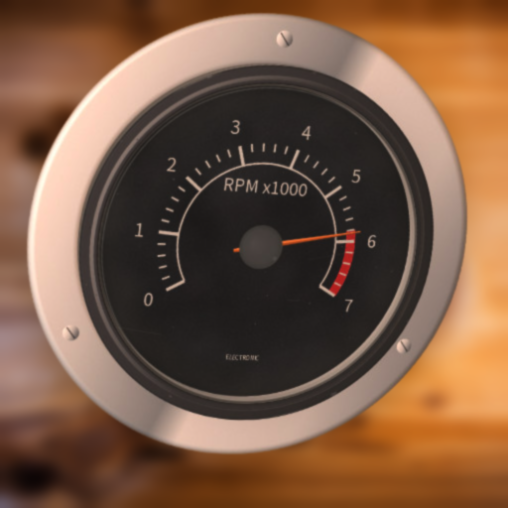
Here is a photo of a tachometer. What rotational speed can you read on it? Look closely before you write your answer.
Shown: 5800 rpm
